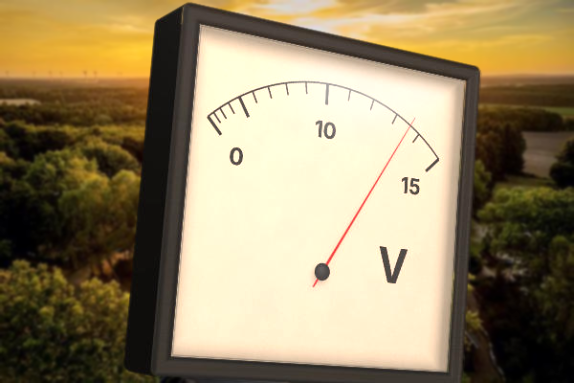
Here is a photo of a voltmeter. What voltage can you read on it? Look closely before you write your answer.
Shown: 13.5 V
